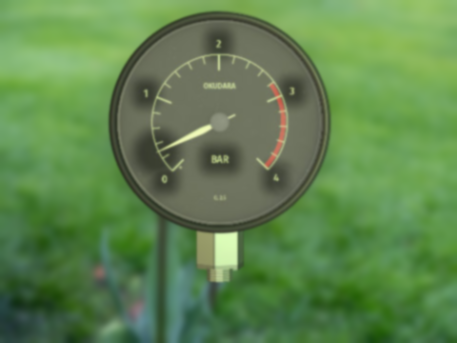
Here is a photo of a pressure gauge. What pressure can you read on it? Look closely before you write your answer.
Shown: 0.3 bar
